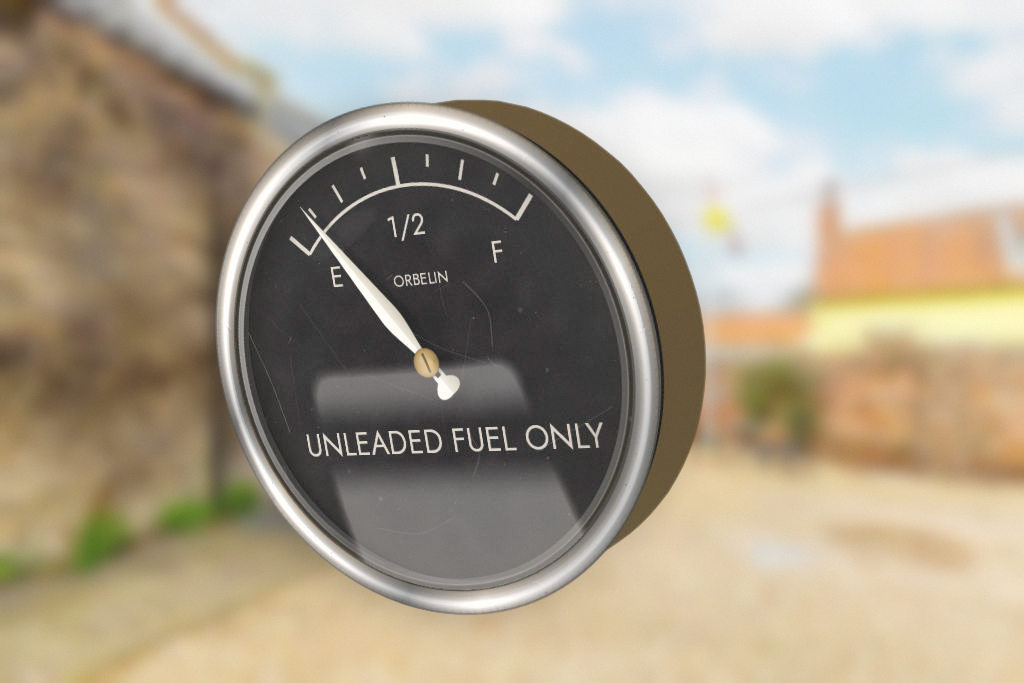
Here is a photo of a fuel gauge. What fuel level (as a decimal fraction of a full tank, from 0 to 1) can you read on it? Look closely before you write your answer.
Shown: 0.125
